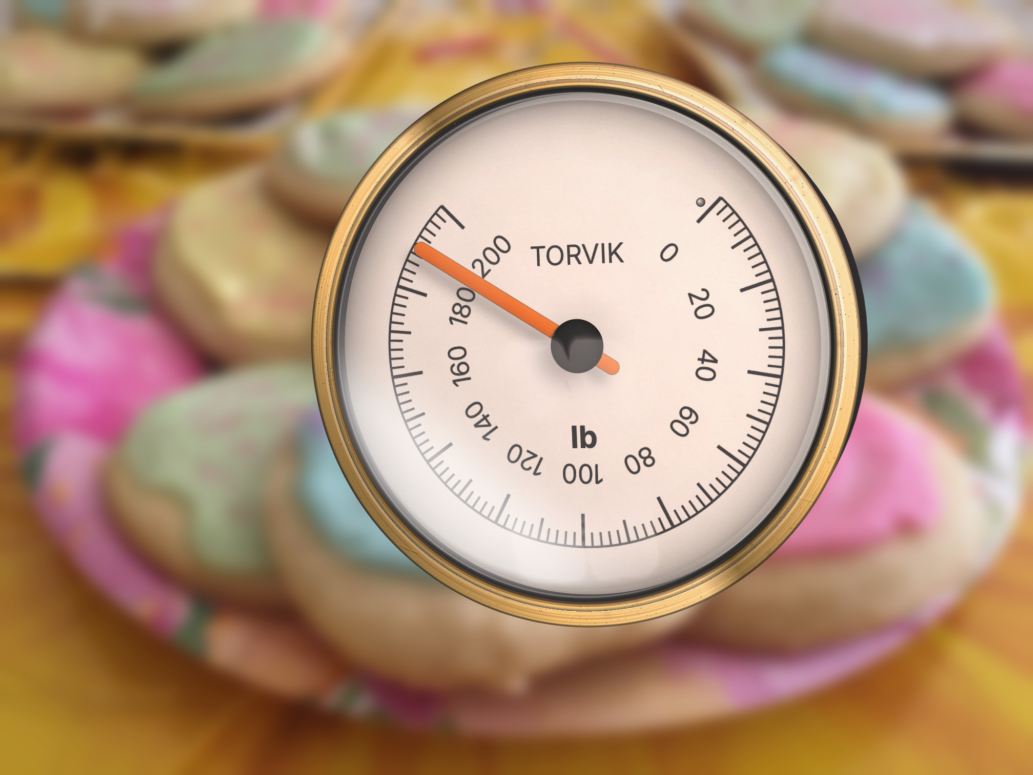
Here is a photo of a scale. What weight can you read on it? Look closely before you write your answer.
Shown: 190 lb
